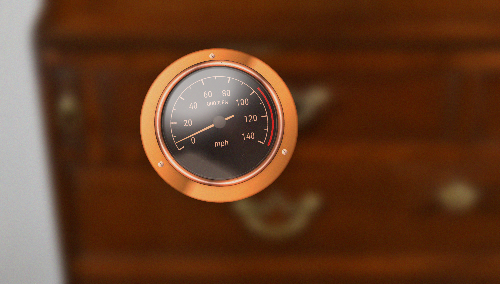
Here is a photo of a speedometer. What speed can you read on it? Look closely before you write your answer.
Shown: 5 mph
